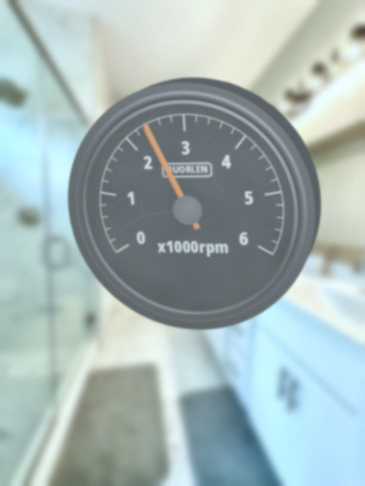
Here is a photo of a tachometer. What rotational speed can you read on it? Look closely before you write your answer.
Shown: 2400 rpm
